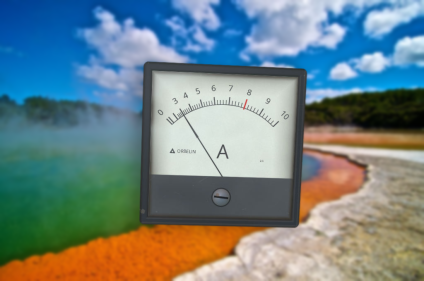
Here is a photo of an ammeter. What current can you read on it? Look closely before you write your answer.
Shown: 3 A
